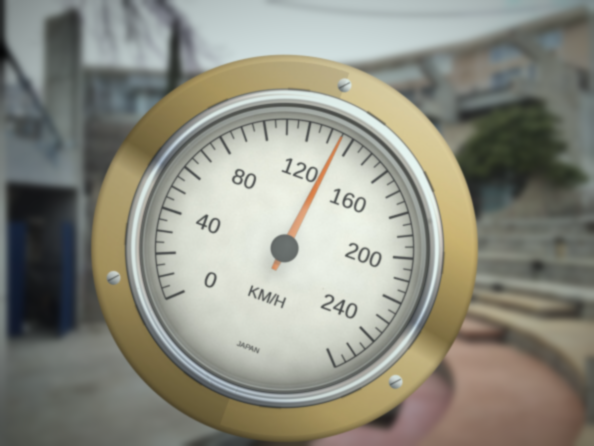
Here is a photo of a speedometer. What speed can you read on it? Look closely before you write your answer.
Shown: 135 km/h
